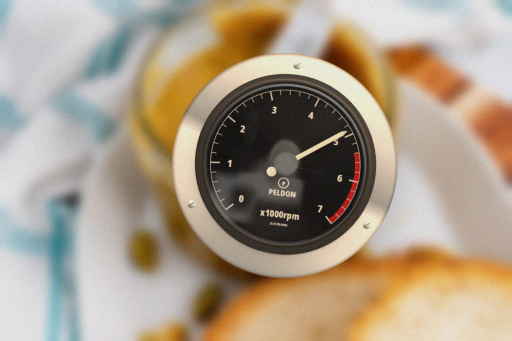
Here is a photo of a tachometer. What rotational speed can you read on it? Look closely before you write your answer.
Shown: 4900 rpm
